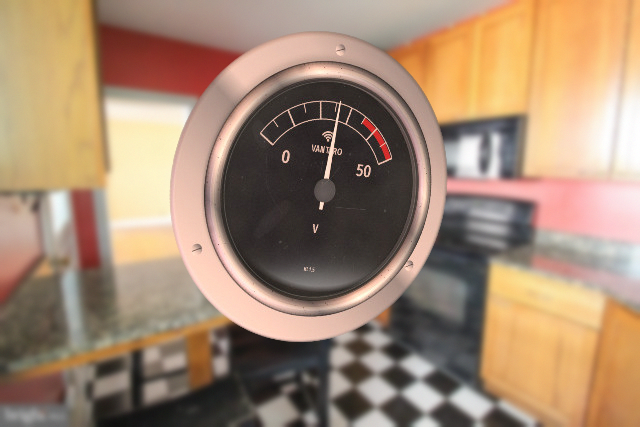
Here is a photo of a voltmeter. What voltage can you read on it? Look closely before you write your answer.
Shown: 25 V
